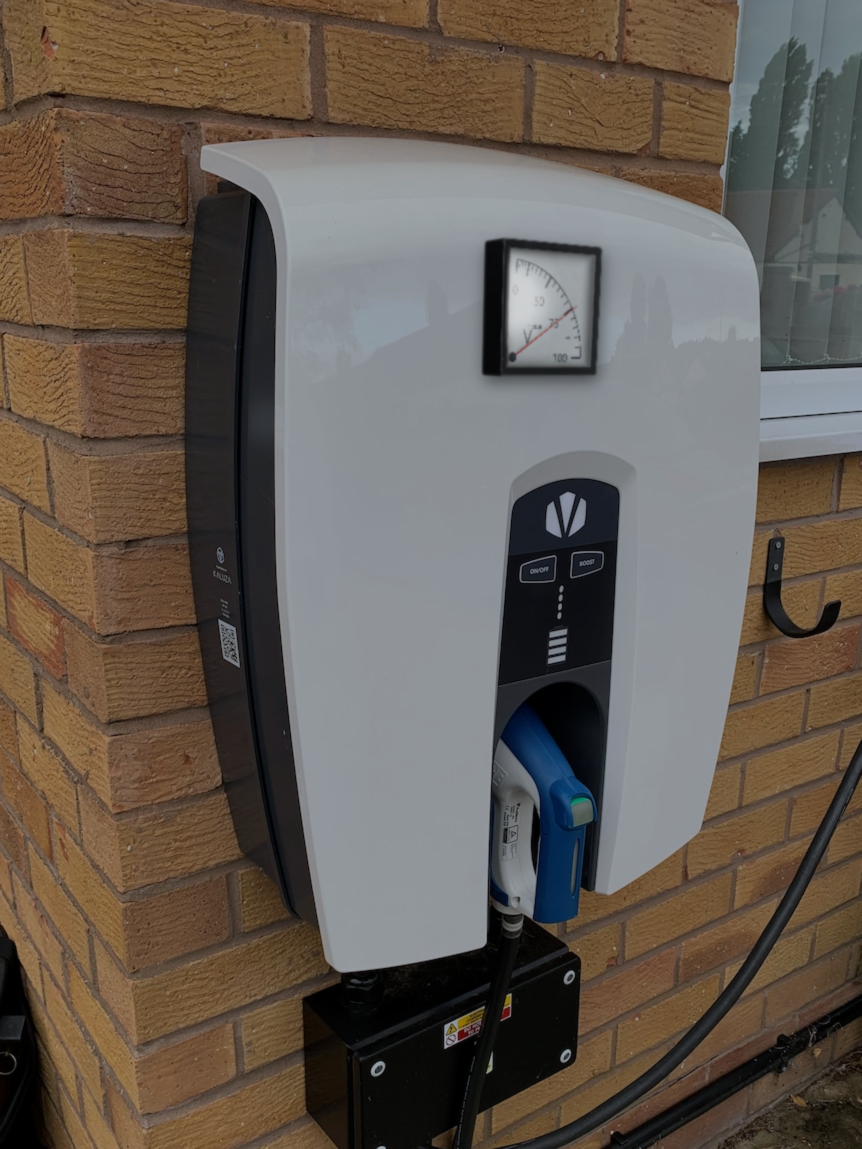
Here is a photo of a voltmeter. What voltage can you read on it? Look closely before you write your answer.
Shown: 75 V
